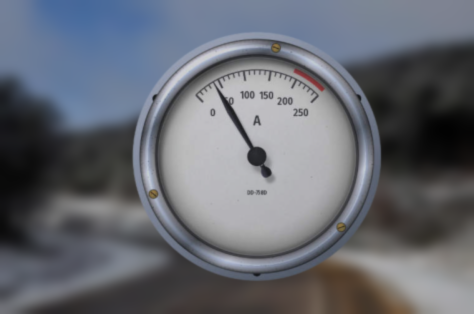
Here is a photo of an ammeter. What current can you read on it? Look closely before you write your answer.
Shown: 40 A
